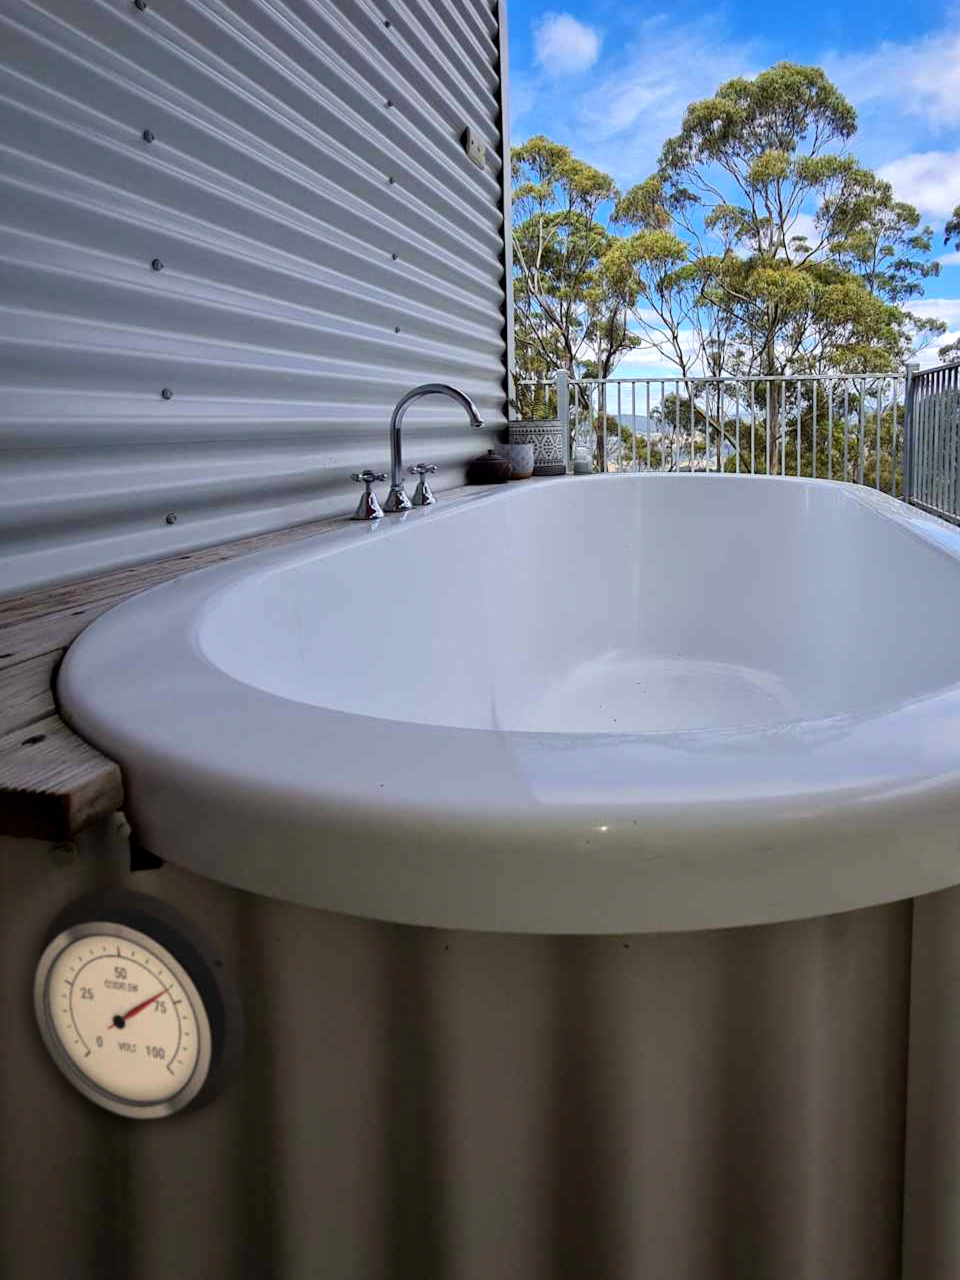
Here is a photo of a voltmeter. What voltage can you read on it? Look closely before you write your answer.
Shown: 70 V
